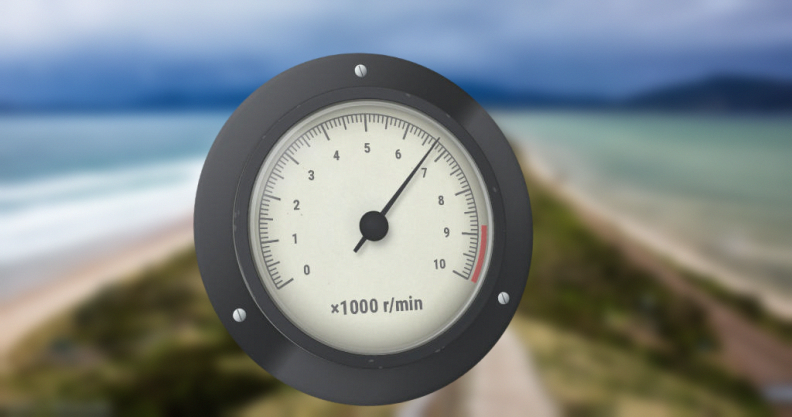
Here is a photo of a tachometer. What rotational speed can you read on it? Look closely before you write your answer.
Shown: 6700 rpm
